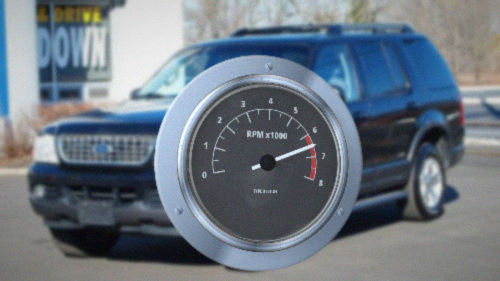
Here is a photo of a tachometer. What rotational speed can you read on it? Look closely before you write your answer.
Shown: 6500 rpm
